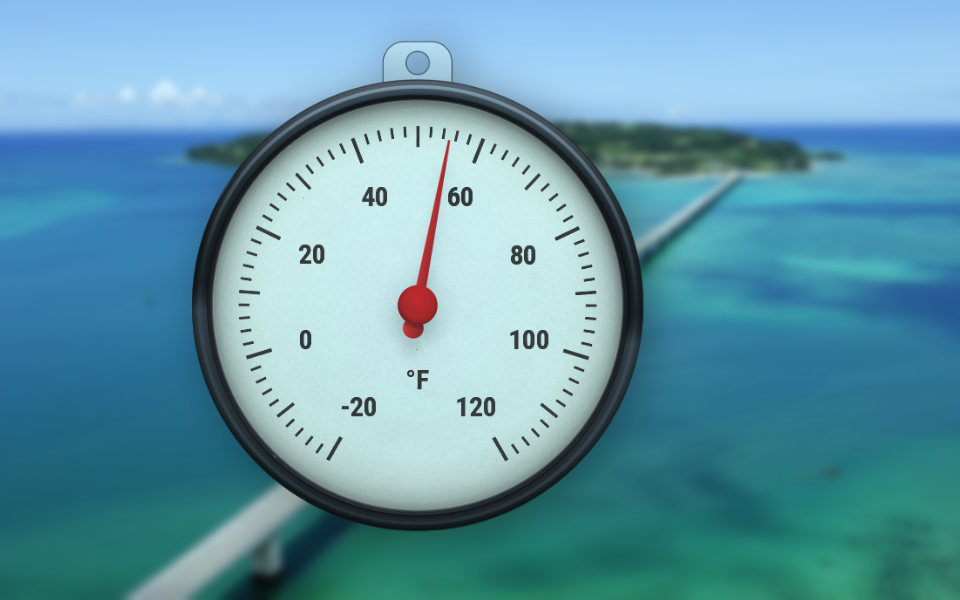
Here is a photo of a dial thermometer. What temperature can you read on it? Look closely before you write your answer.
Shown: 55 °F
